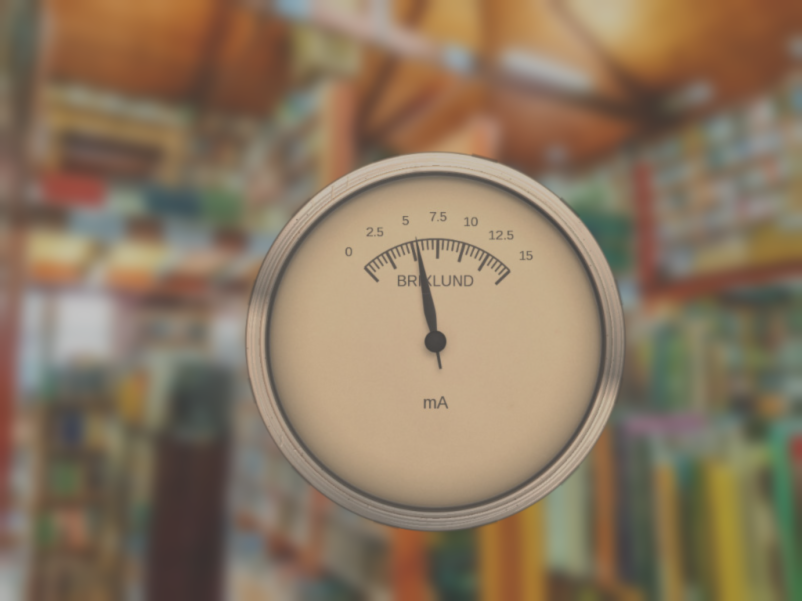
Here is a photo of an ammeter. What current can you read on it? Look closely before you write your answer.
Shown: 5.5 mA
